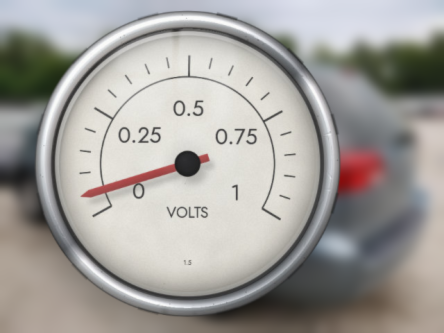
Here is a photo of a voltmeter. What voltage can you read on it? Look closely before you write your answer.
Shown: 0.05 V
